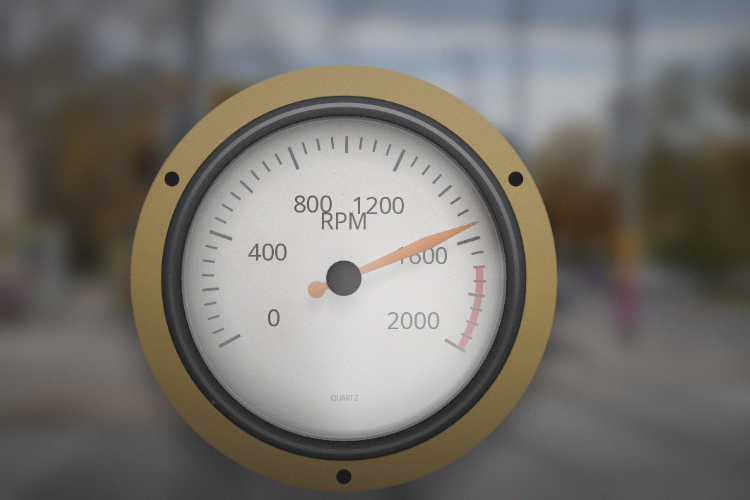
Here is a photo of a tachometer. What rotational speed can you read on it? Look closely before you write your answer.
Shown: 1550 rpm
